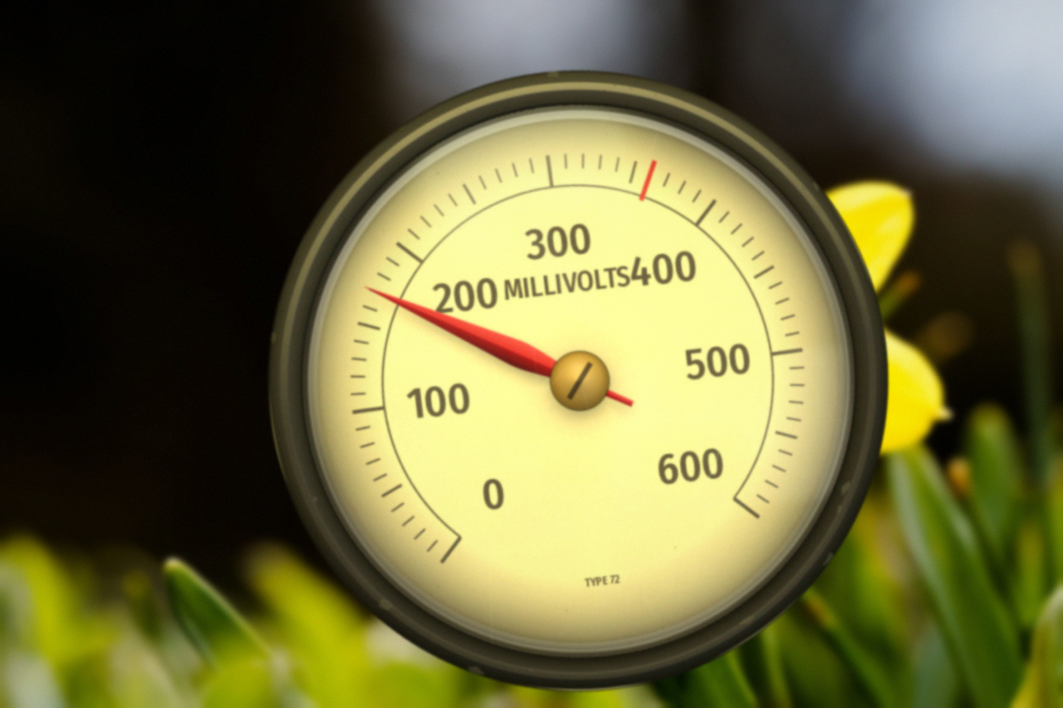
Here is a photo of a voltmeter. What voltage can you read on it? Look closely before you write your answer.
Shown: 170 mV
